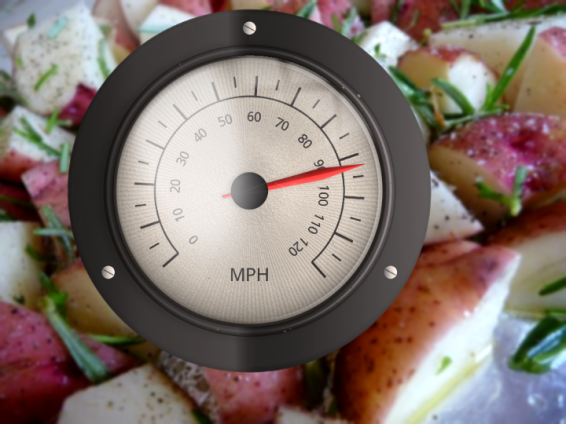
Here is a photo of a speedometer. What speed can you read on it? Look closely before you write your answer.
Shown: 92.5 mph
